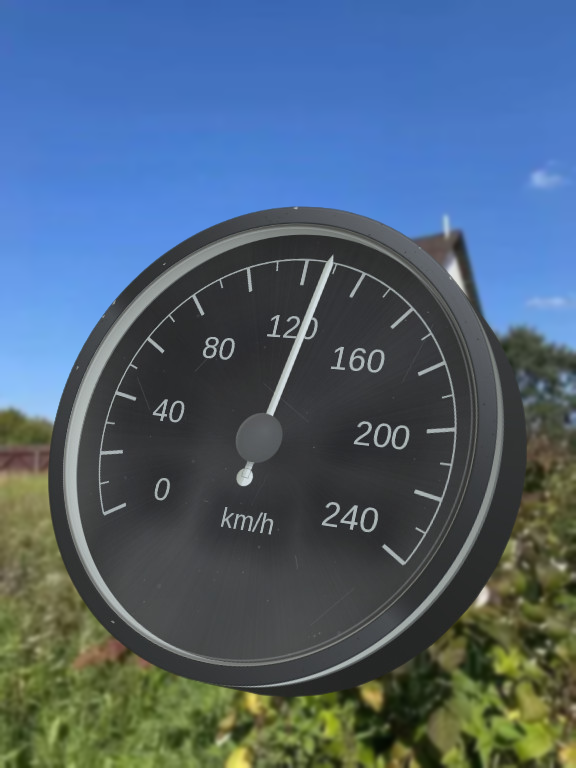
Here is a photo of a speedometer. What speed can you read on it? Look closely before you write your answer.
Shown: 130 km/h
